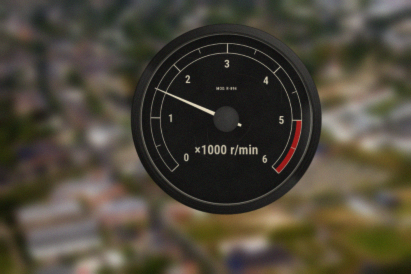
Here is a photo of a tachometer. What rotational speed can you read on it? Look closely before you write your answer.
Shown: 1500 rpm
